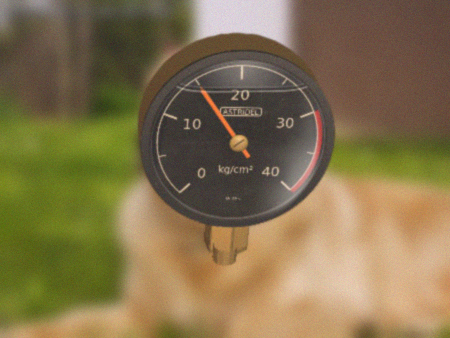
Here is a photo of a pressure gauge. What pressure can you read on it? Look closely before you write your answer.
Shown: 15 kg/cm²
